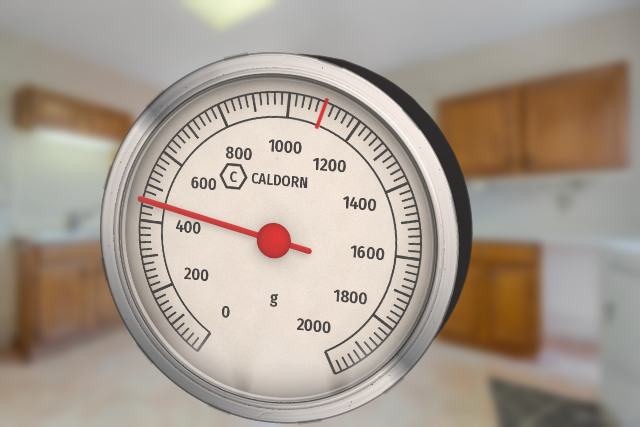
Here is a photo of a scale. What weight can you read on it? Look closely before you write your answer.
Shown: 460 g
